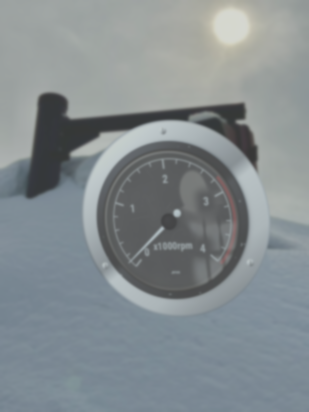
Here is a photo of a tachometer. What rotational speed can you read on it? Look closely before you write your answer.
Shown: 100 rpm
